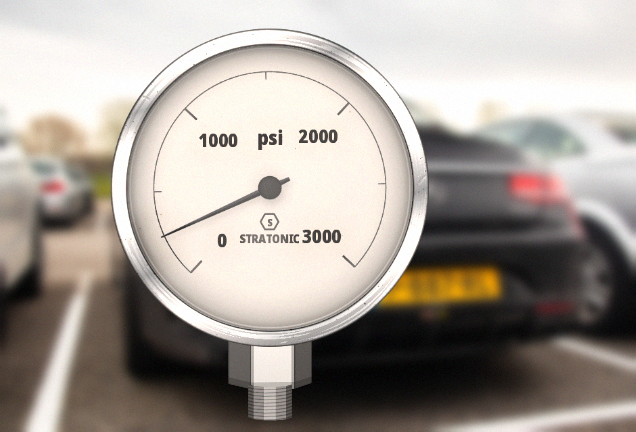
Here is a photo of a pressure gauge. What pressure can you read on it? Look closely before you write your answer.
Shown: 250 psi
